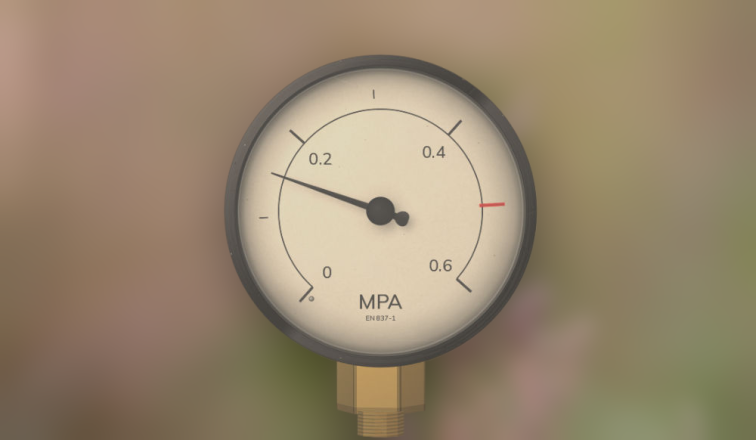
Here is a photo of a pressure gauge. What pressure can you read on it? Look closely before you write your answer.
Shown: 0.15 MPa
